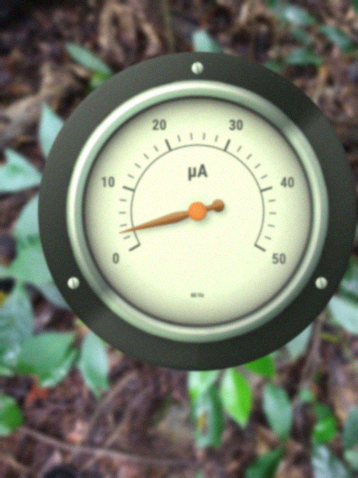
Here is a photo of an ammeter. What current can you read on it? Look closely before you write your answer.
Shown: 3 µA
